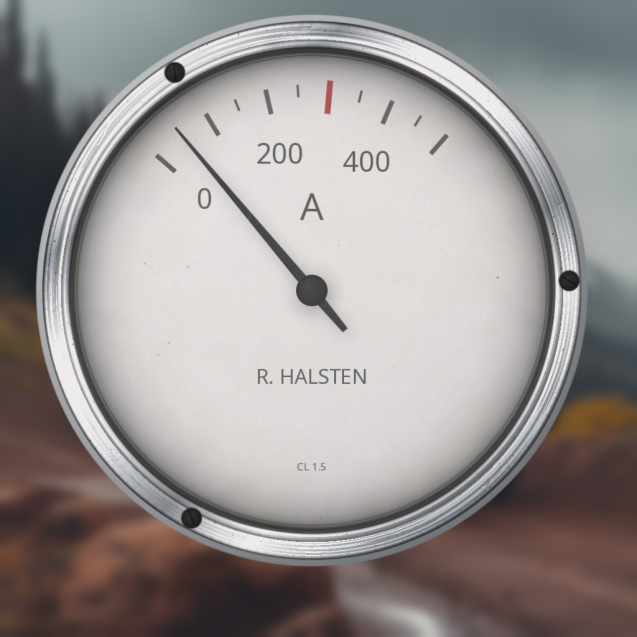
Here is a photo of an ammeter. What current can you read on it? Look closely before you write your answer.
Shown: 50 A
